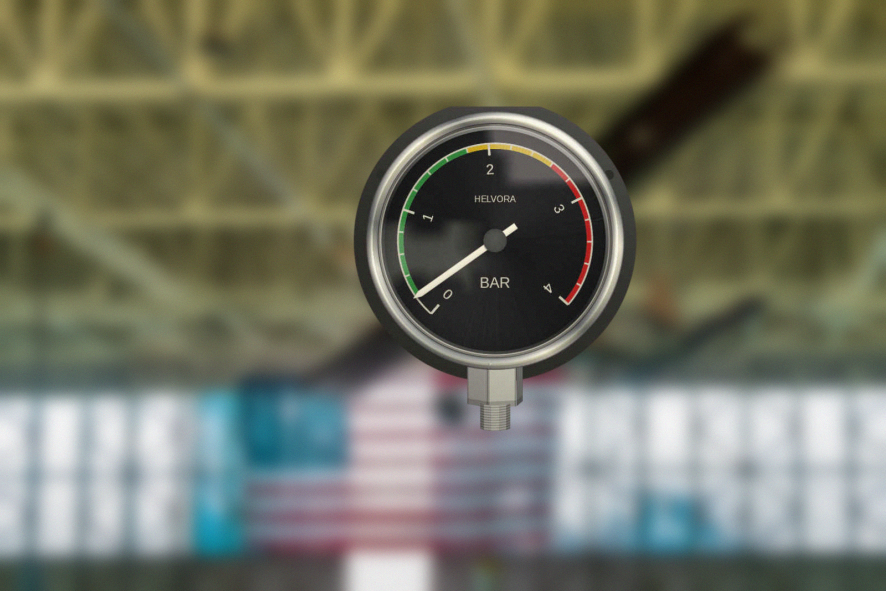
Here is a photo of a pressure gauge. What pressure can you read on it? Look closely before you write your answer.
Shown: 0.2 bar
